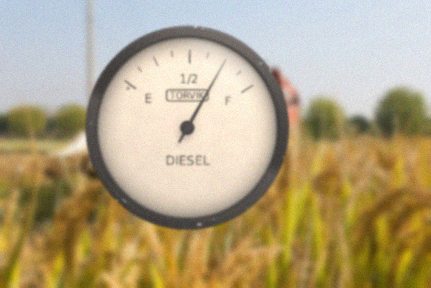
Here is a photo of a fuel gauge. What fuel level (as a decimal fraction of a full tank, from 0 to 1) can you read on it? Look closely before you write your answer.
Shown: 0.75
